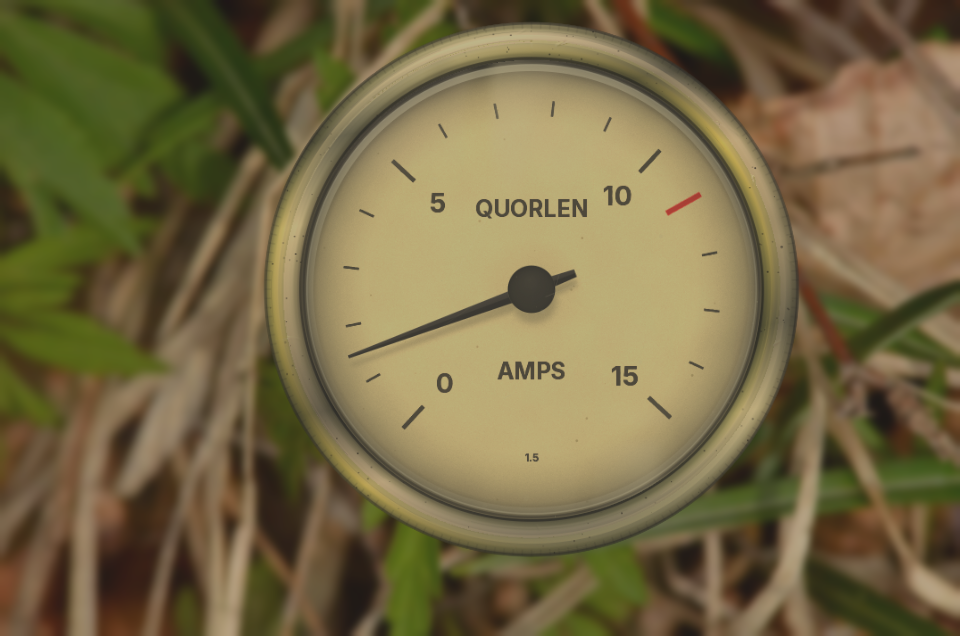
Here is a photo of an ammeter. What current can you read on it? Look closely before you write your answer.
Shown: 1.5 A
